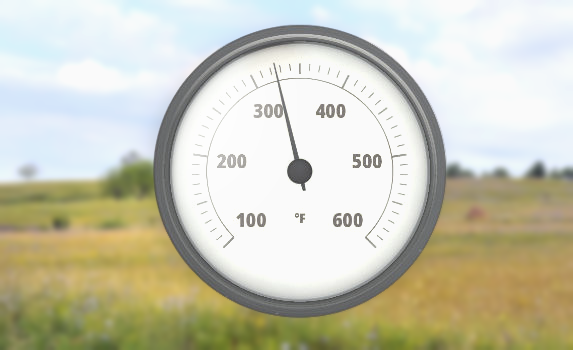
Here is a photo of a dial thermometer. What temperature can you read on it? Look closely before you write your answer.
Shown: 325 °F
